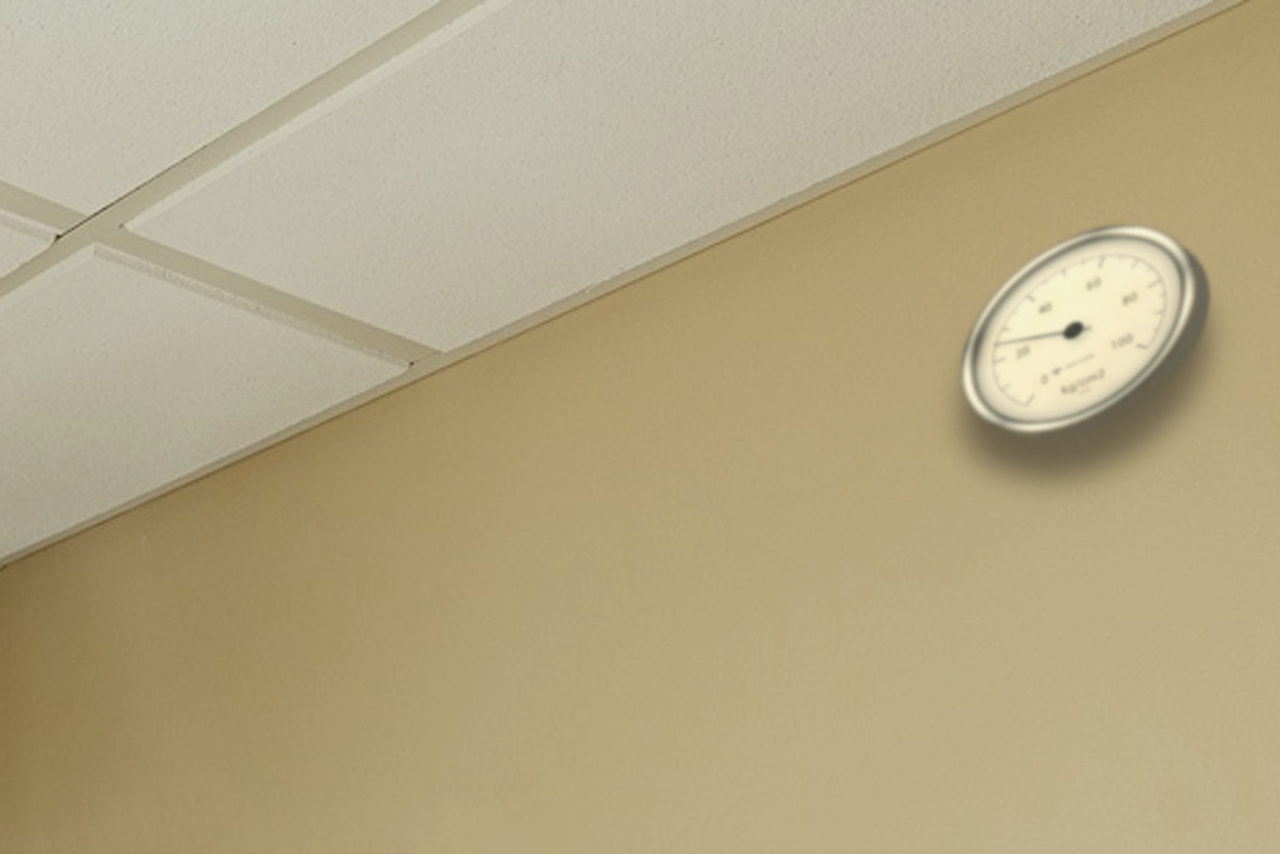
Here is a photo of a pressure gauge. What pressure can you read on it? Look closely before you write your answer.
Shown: 25 kg/cm²
